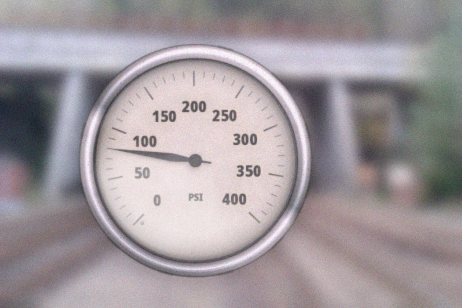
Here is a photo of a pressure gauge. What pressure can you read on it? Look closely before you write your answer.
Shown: 80 psi
